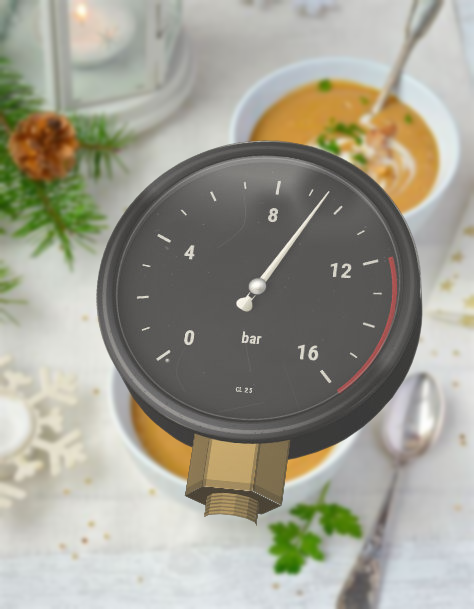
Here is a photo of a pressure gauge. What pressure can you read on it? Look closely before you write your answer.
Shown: 9.5 bar
